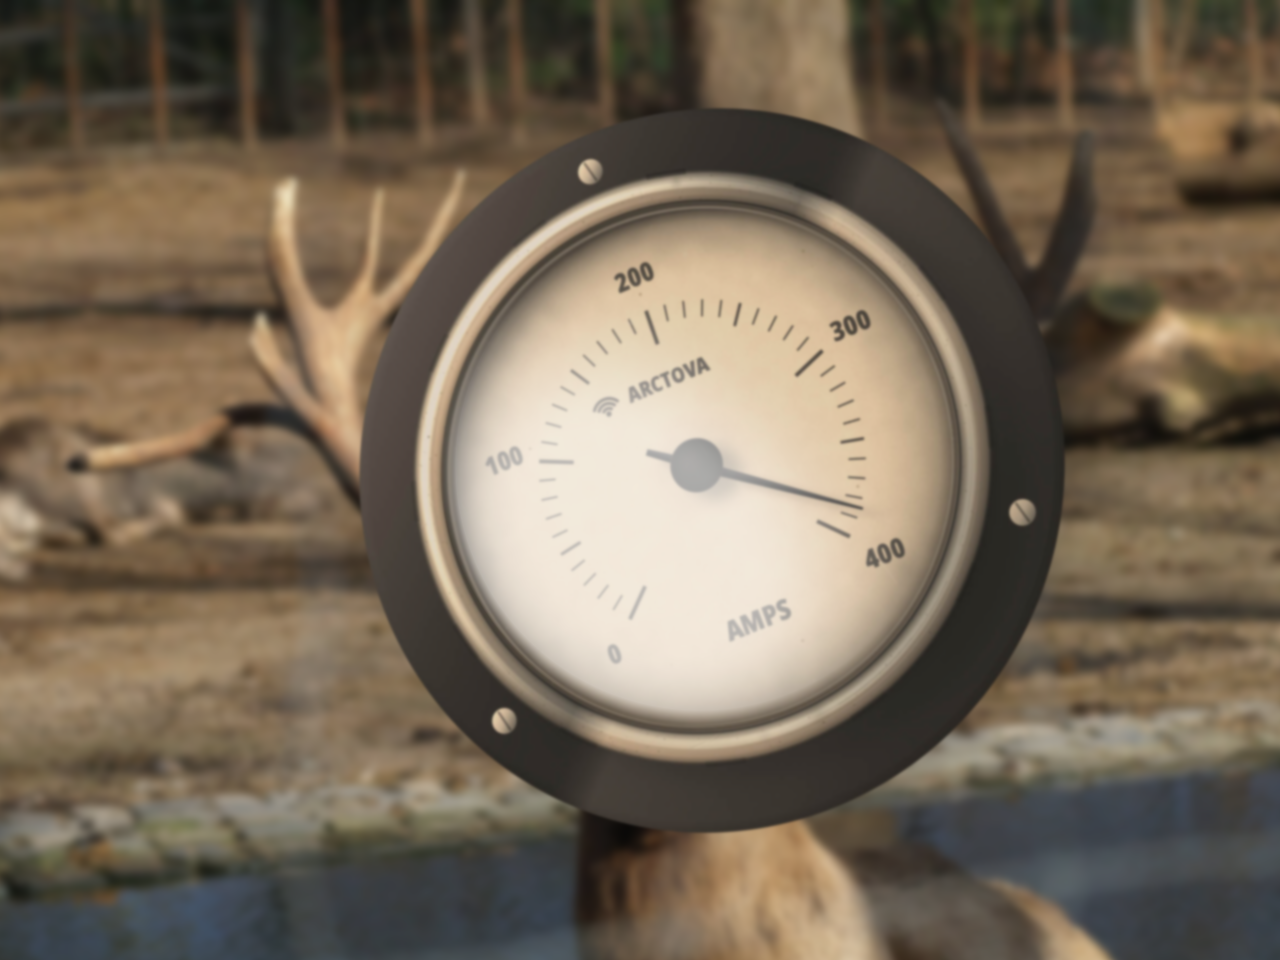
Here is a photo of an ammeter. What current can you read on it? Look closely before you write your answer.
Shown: 385 A
